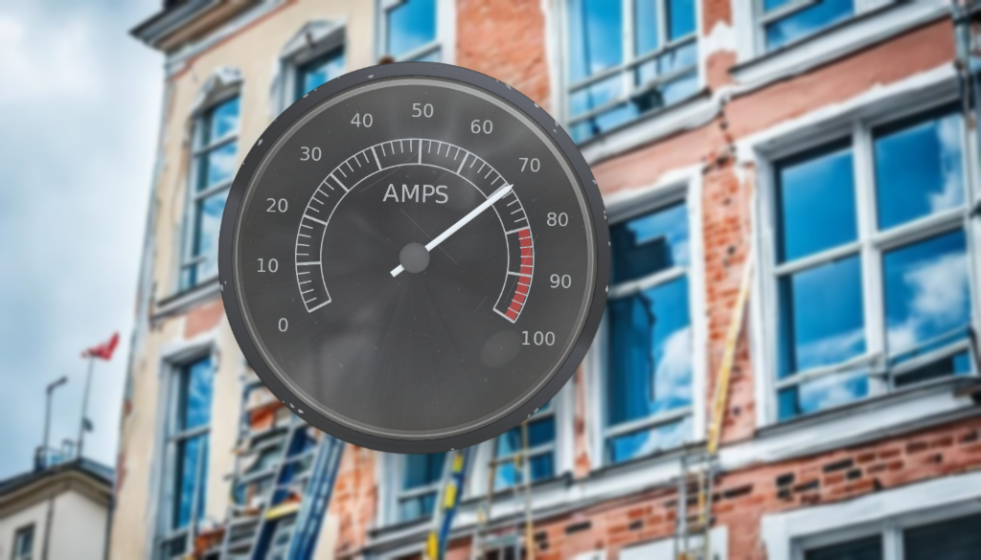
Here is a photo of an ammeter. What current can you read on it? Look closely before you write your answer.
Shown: 71 A
